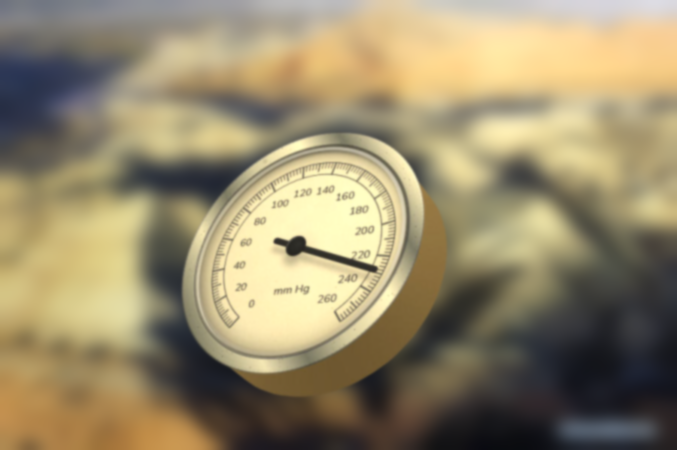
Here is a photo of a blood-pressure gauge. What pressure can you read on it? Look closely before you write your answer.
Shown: 230 mmHg
